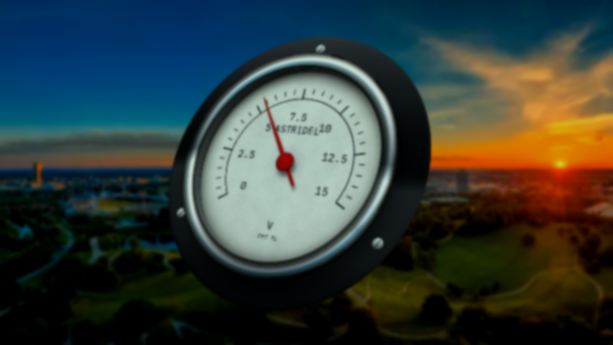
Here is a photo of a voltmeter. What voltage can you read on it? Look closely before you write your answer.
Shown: 5.5 V
